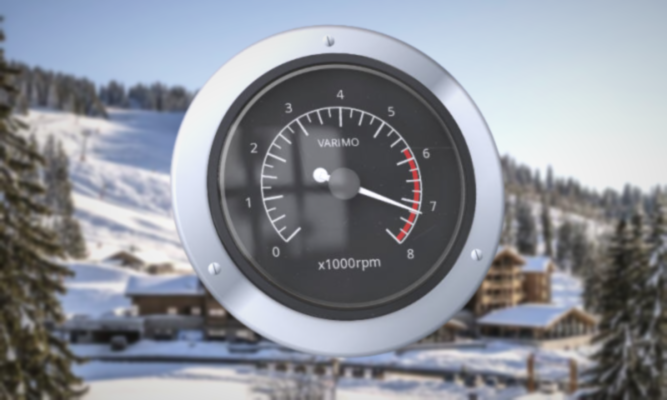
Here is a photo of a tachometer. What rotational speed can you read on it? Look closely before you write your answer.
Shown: 7250 rpm
